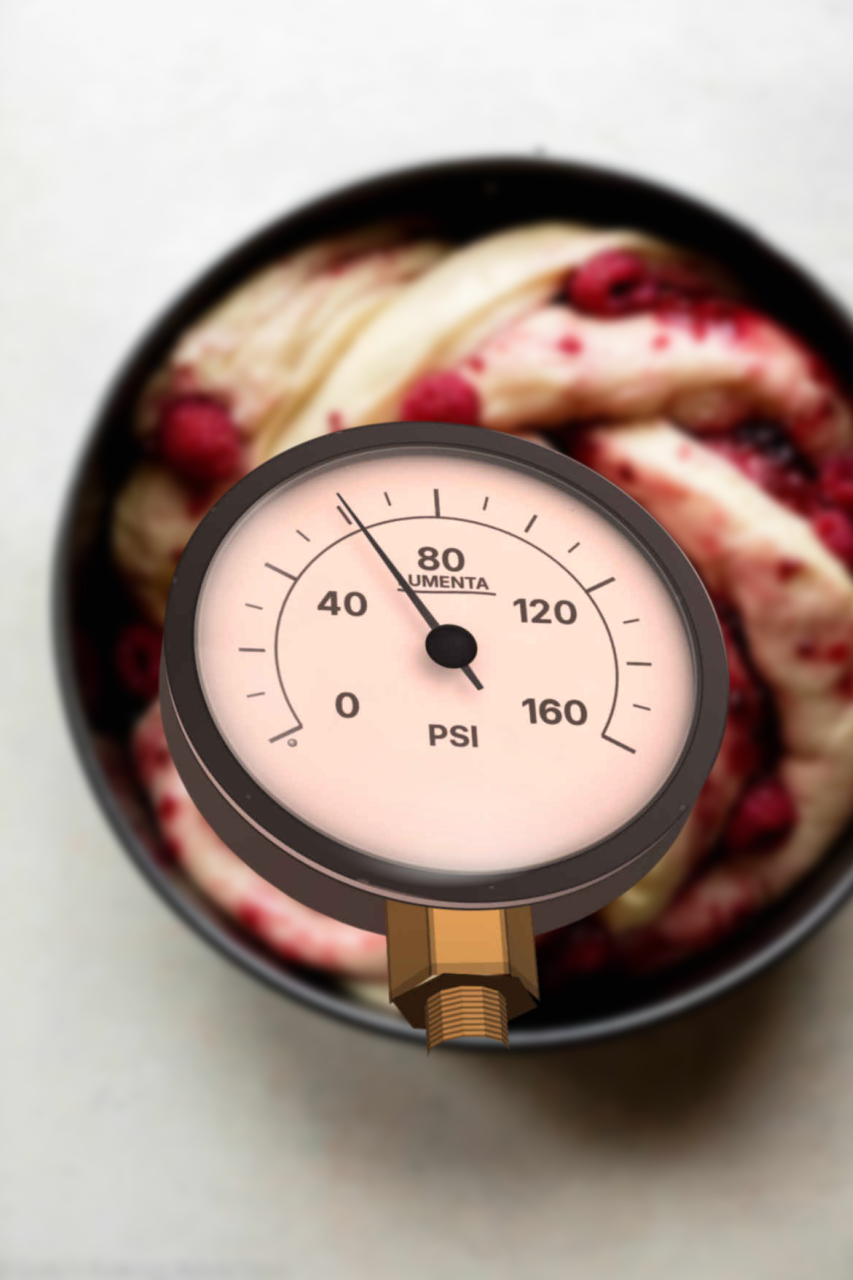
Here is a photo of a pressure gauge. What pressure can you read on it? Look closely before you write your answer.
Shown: 60 psi
